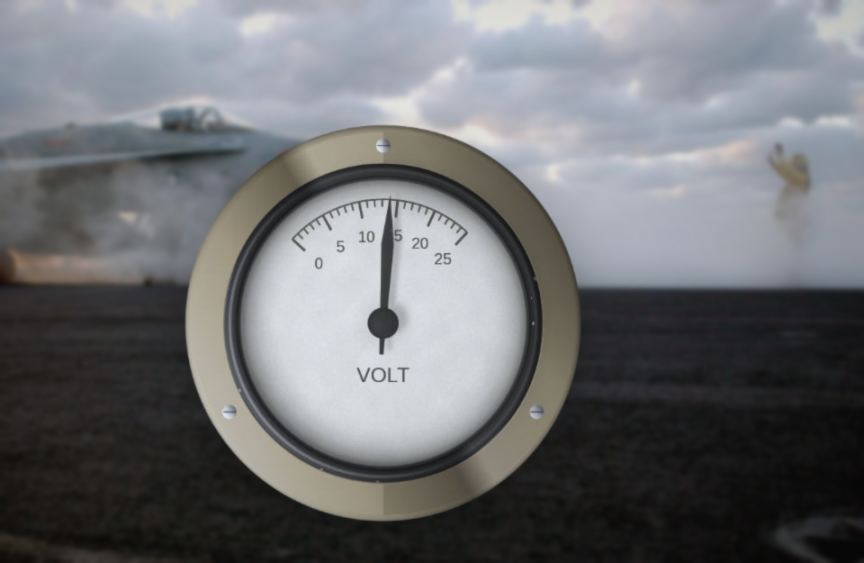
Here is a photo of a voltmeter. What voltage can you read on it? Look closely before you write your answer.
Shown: 14 V
